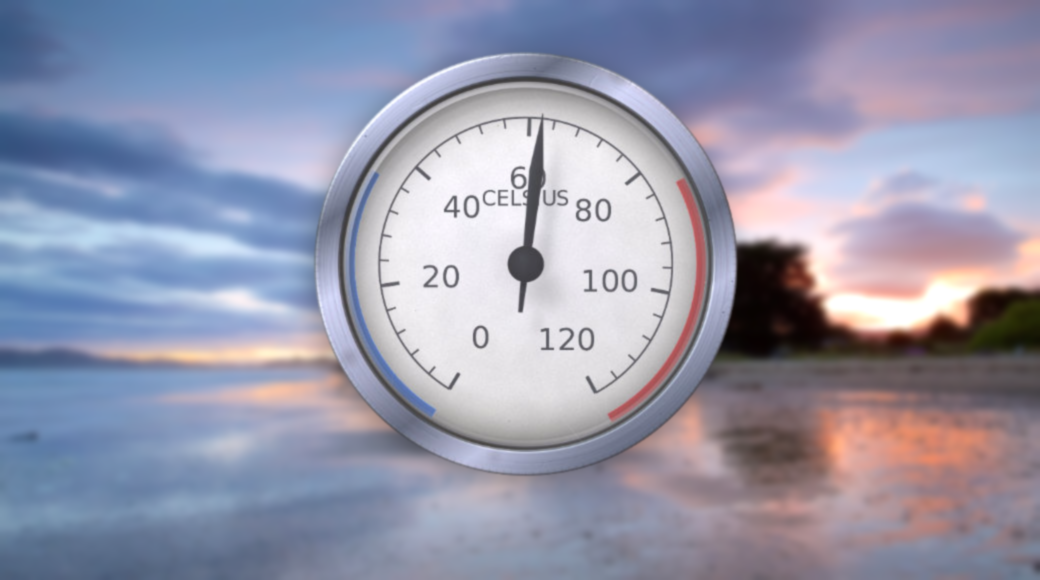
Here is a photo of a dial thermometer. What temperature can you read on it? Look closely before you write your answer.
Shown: 62 °C
